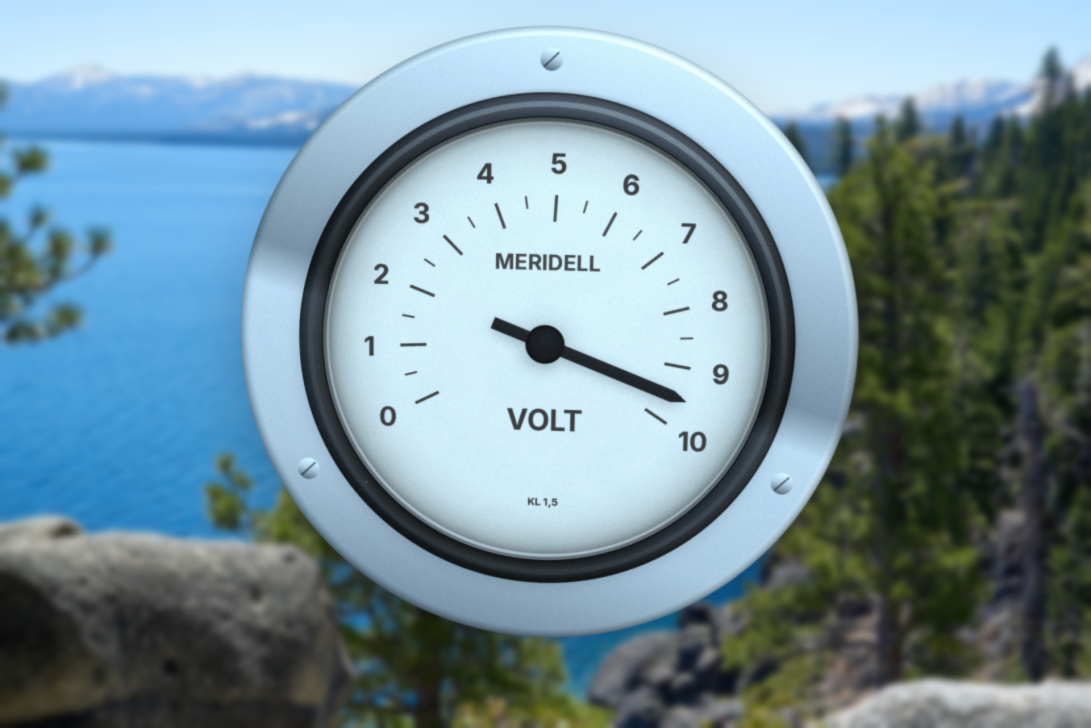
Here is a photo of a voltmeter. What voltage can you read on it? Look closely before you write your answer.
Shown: 9.5 V
